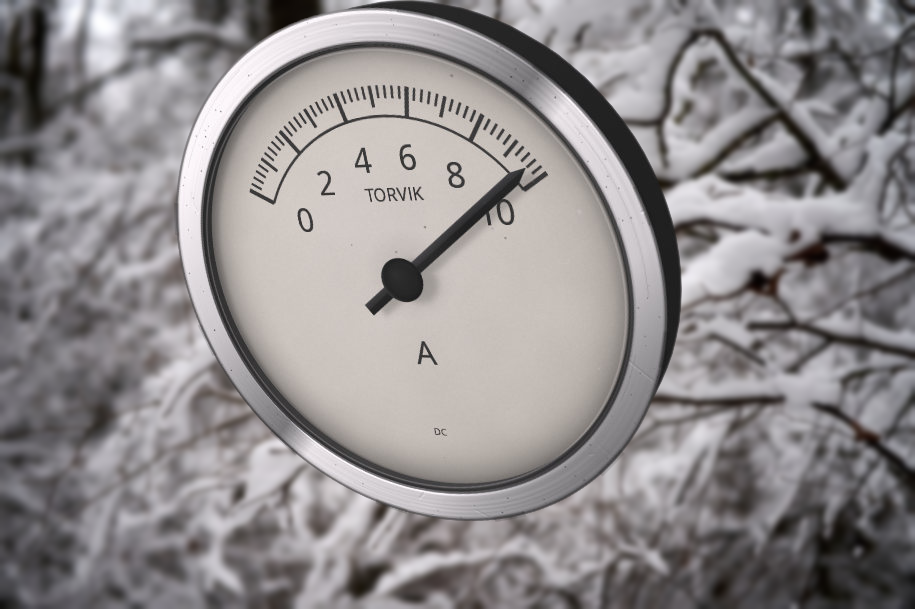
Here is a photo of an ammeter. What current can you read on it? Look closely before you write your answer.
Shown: 9.6 A
